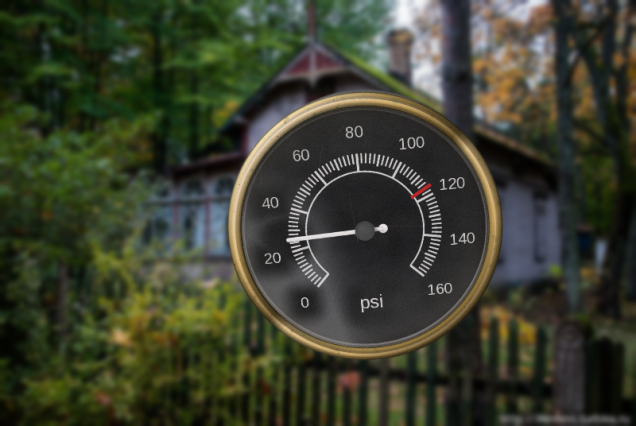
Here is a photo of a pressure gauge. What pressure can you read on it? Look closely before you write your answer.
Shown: 26 psi
